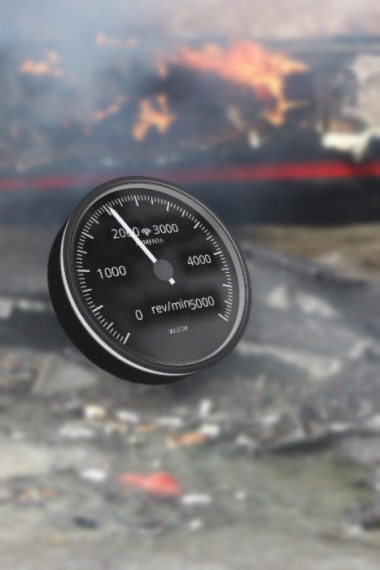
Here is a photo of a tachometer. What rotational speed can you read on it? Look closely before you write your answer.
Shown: 2000 rpm
